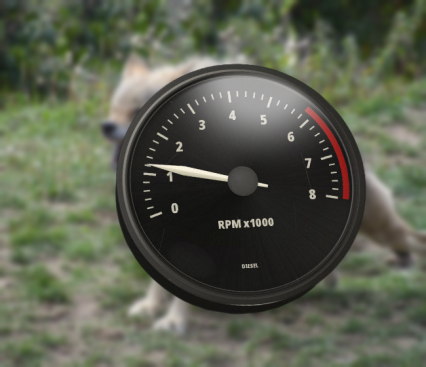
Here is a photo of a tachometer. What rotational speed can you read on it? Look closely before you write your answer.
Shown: 1200 rpm
